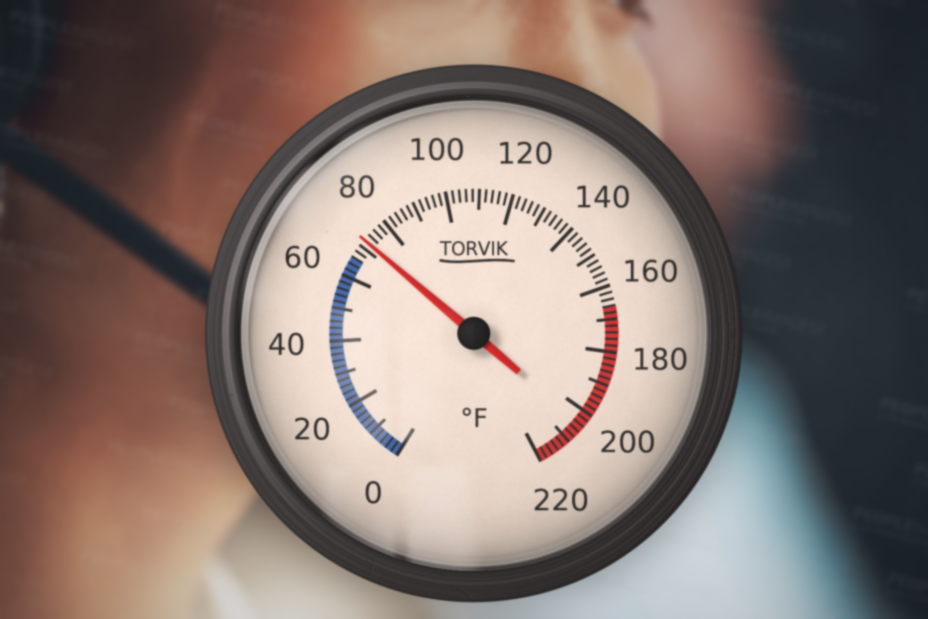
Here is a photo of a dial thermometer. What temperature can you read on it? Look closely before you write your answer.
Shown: 72 °F
